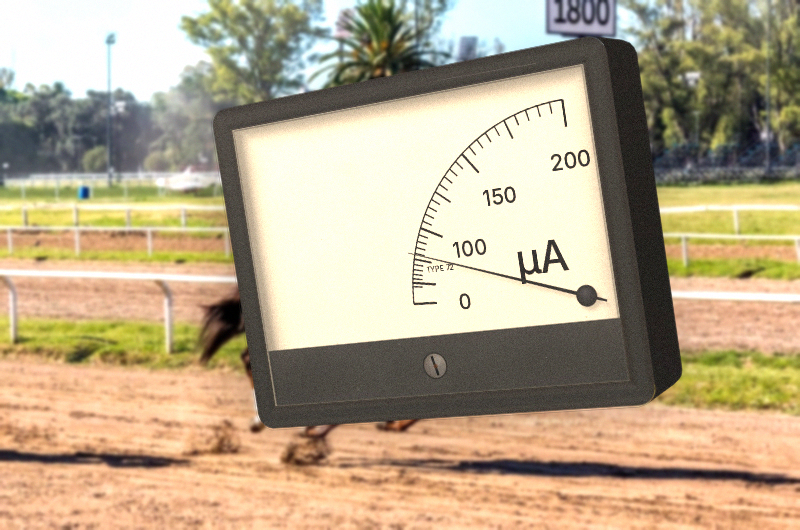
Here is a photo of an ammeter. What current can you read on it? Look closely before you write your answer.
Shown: 80 µA
